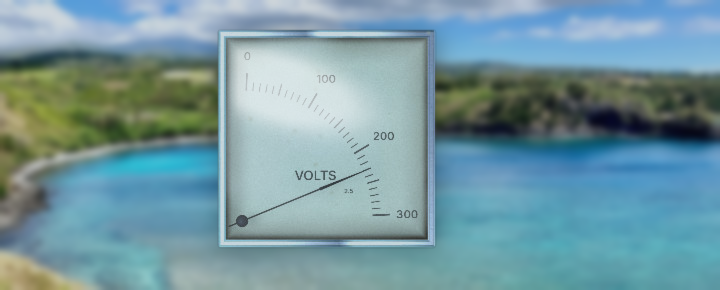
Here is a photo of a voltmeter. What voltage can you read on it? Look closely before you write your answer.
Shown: 230 V
